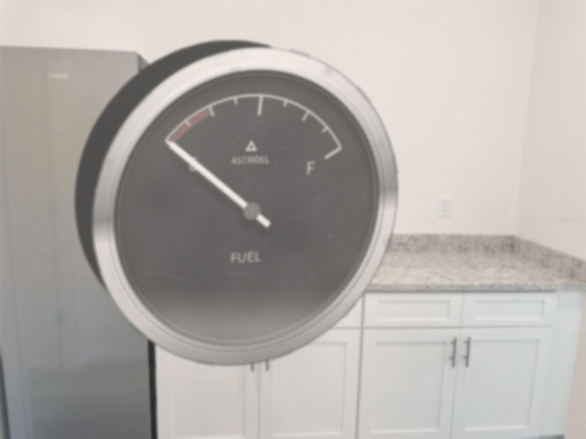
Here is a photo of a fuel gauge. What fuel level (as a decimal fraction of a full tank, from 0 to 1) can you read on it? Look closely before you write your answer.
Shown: 0
